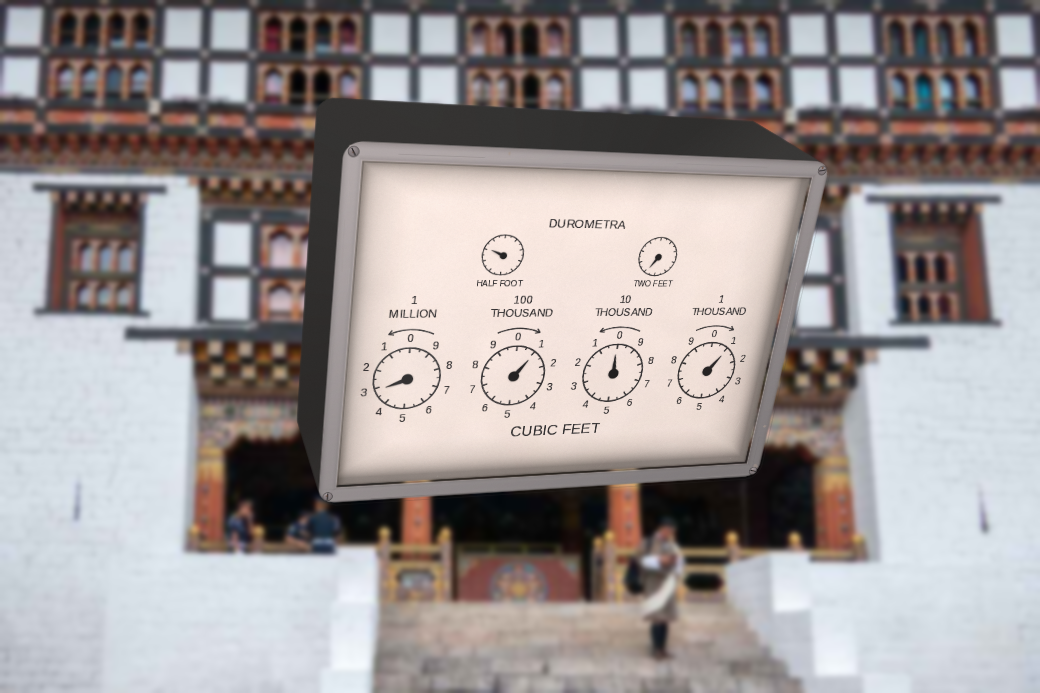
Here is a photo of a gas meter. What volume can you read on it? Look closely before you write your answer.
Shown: 310100 ft³
